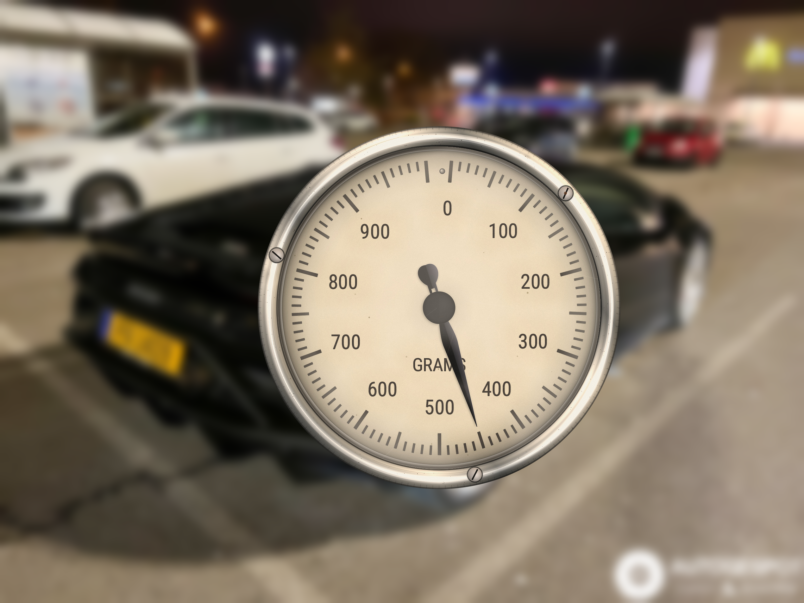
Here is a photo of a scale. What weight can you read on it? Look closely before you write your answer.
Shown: 450 g
